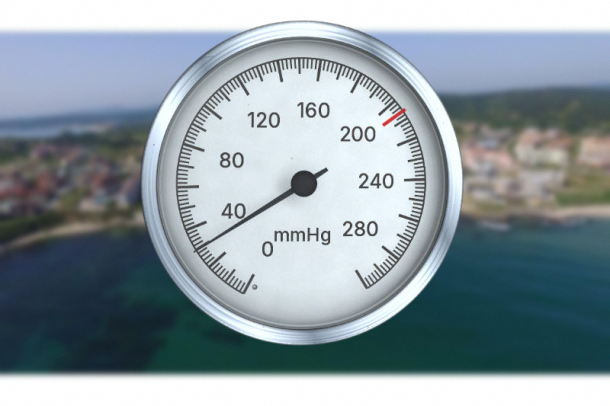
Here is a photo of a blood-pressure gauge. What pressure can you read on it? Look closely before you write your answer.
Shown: 30 mmHg
